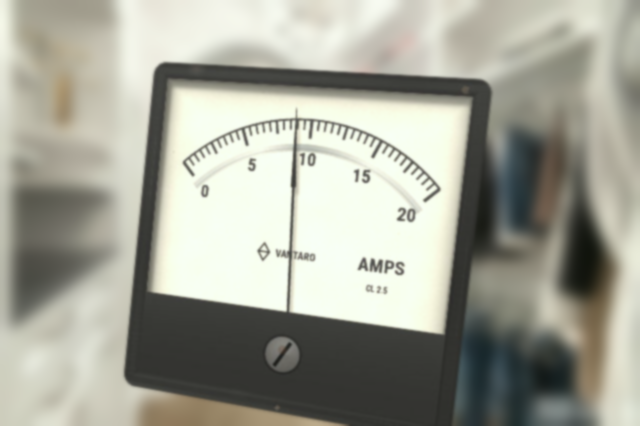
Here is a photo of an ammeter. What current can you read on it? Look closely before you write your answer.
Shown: 9 A
